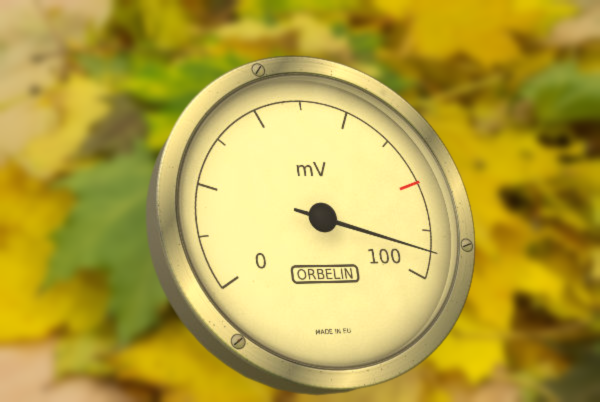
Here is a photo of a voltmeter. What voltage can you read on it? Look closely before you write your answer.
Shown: 95 mV
